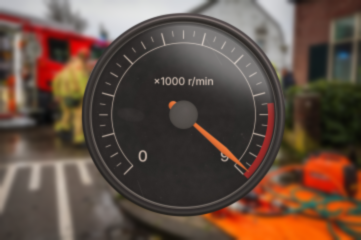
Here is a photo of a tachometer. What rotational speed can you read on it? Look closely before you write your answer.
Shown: 8875 rpm
